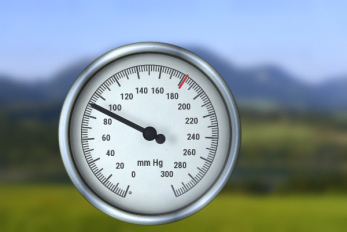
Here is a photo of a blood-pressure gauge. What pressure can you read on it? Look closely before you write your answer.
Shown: 90 mmHg
